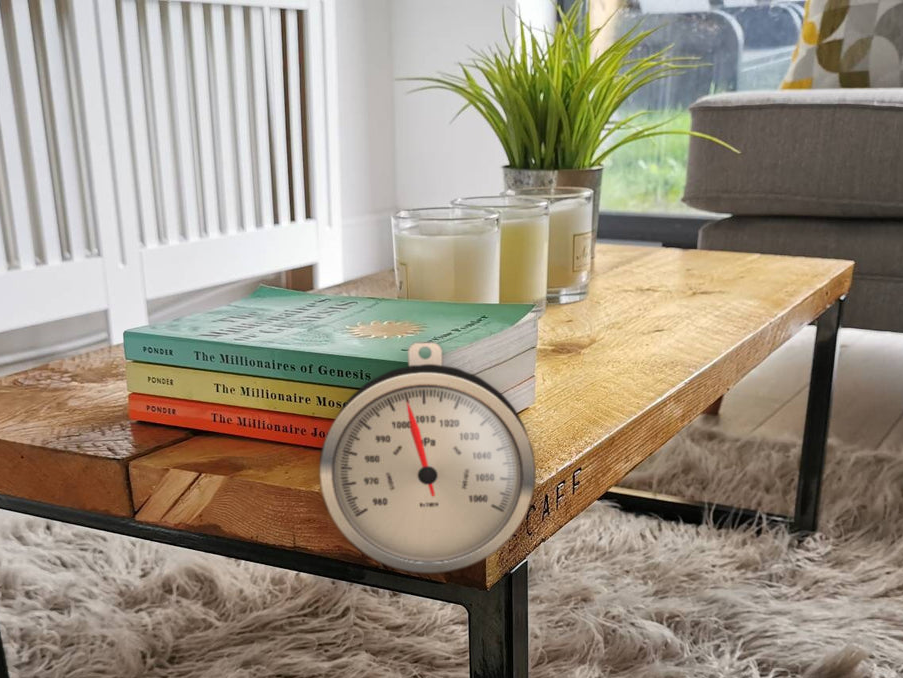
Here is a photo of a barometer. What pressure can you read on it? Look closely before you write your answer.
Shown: 1005 hPa
